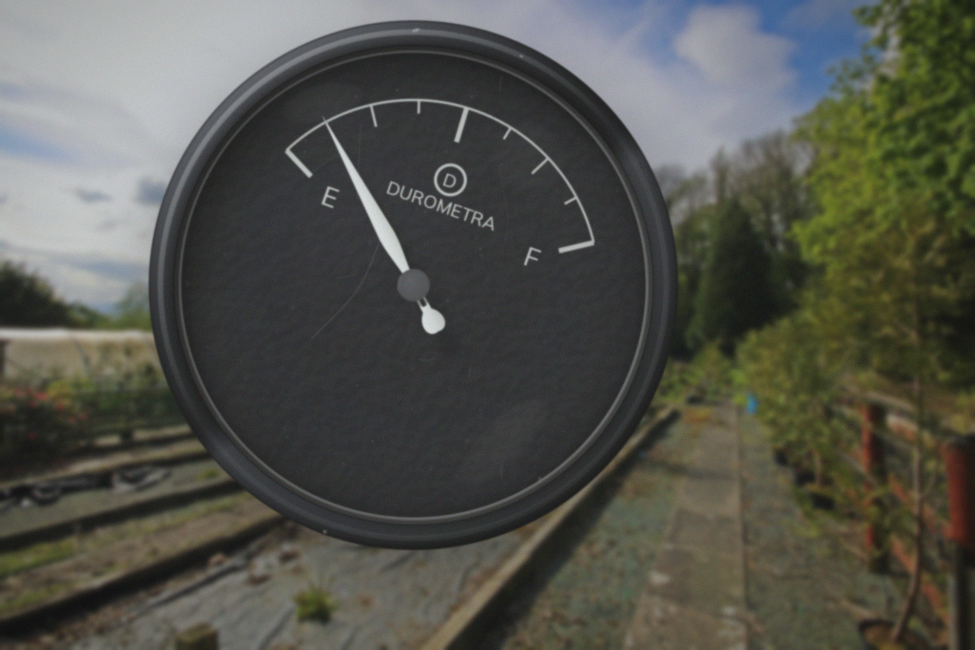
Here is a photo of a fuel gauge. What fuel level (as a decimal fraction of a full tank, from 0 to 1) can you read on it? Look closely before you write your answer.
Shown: 0.125
